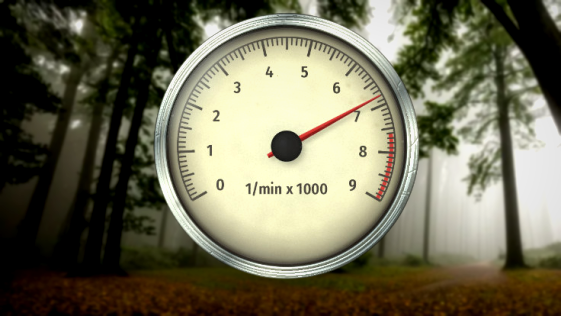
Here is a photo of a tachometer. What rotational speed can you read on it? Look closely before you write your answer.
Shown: 6800 rpm
